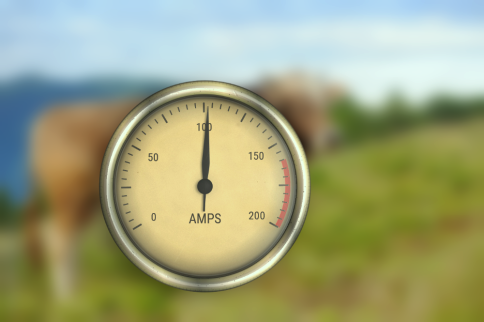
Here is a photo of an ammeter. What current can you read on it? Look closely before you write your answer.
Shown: 102.5 A
